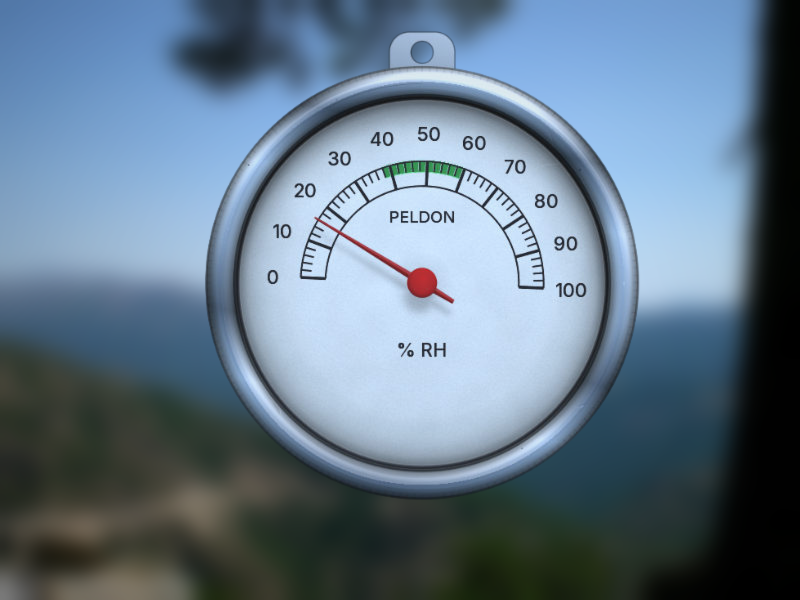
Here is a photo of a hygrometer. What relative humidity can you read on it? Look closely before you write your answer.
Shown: 16 %
